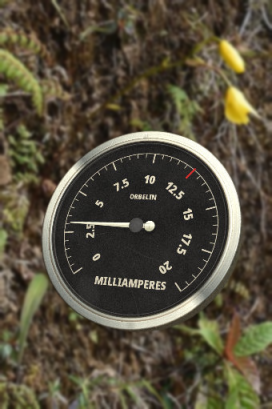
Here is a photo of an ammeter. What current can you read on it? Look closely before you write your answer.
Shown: 3 mA
